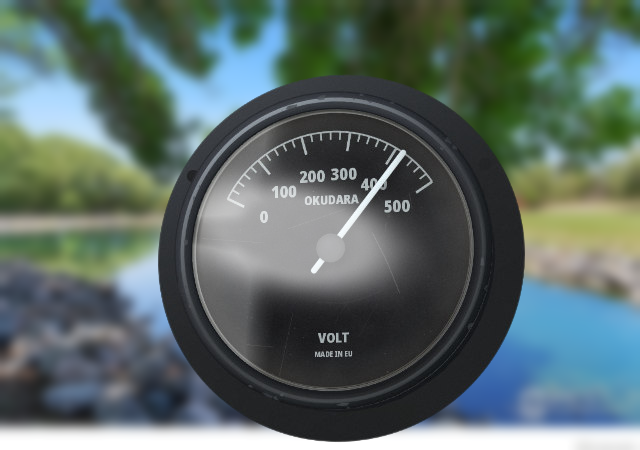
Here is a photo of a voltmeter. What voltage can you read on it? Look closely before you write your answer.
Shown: 420 V
